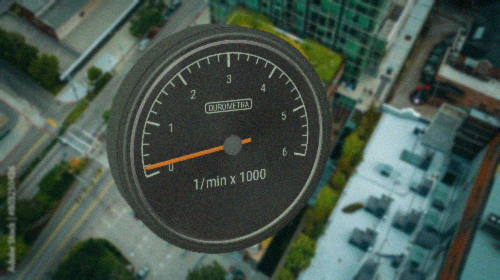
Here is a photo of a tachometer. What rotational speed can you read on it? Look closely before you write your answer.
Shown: 200 rpm
